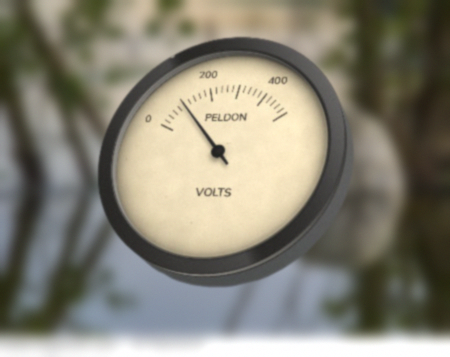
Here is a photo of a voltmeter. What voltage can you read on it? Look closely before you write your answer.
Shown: 100 V
